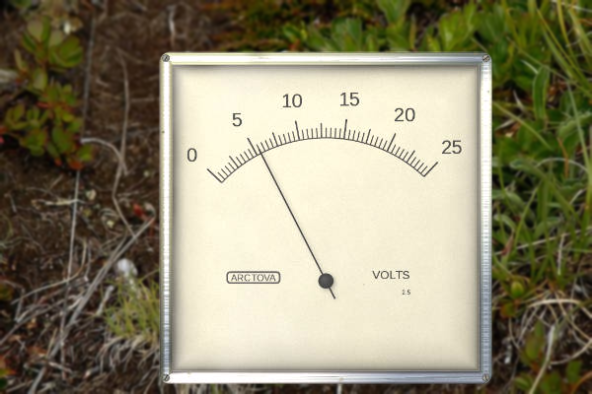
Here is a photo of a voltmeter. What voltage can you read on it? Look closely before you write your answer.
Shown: 5.5 V
